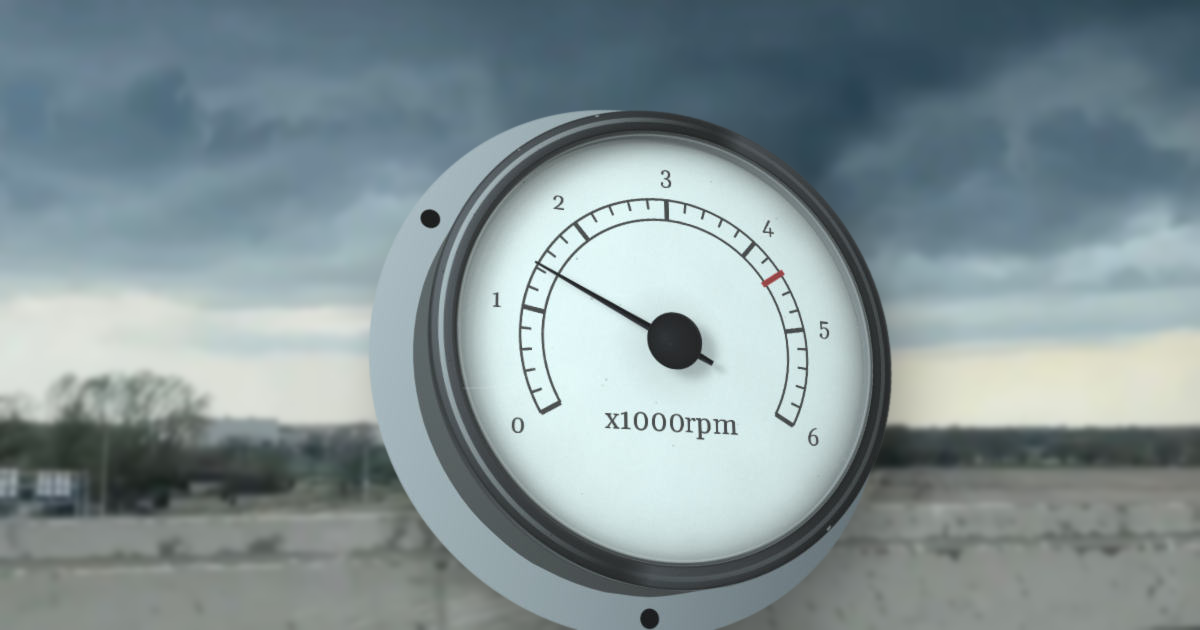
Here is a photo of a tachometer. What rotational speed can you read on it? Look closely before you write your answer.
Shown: 1400 rpm
